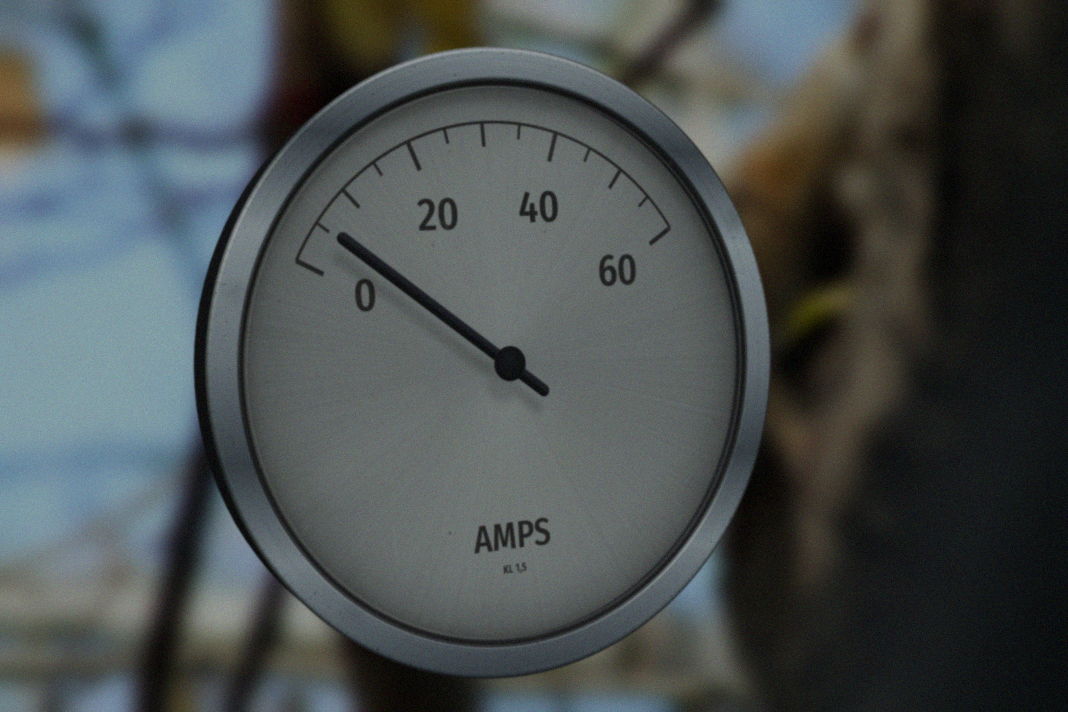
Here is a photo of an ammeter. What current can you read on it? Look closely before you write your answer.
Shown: 5 A
